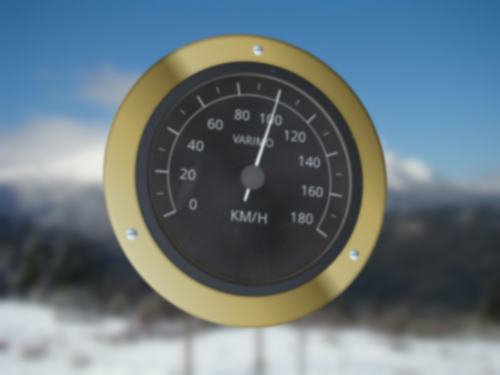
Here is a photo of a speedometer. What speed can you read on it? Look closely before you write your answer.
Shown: 100 km/h
